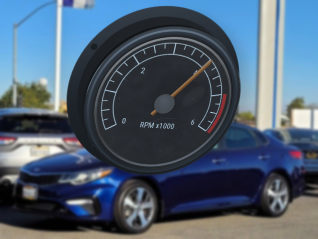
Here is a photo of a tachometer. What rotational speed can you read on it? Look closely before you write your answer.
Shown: 4000 rpm
